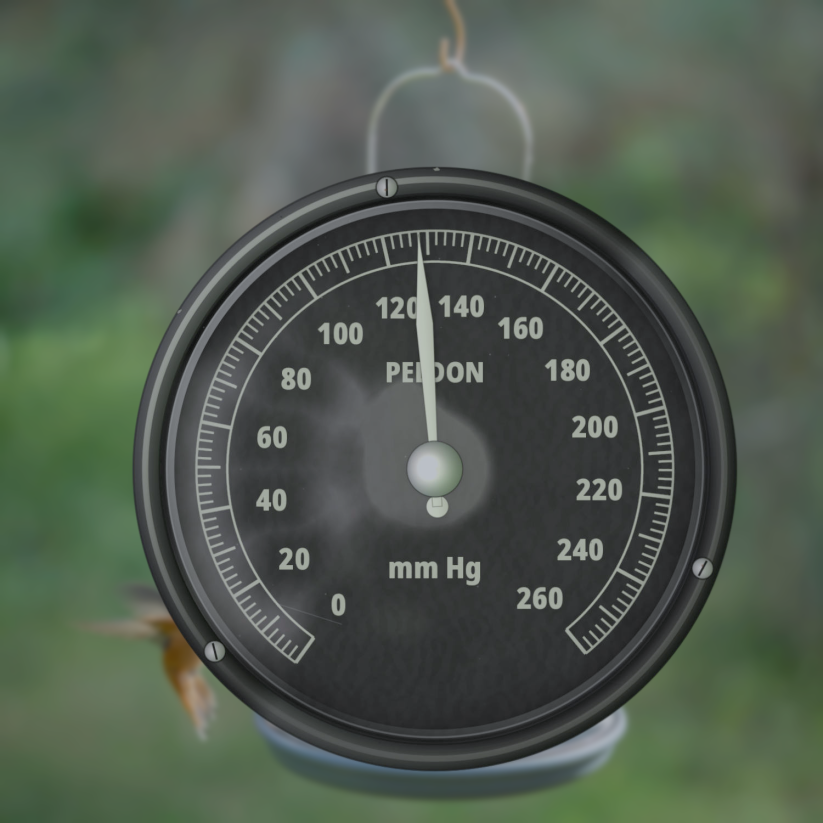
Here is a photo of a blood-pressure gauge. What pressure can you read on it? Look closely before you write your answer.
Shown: 128 mmHg
